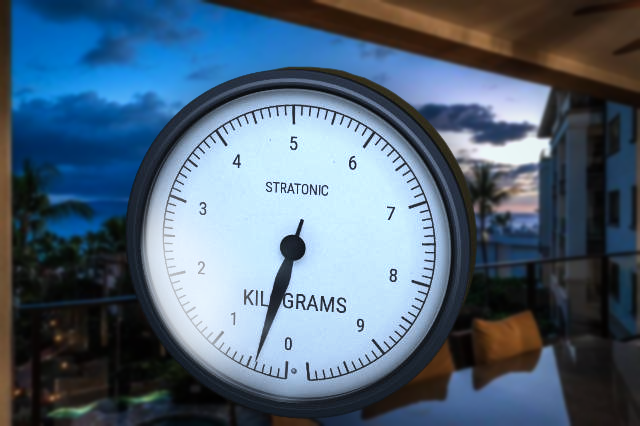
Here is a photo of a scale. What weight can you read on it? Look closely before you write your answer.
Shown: 0.4 kg
